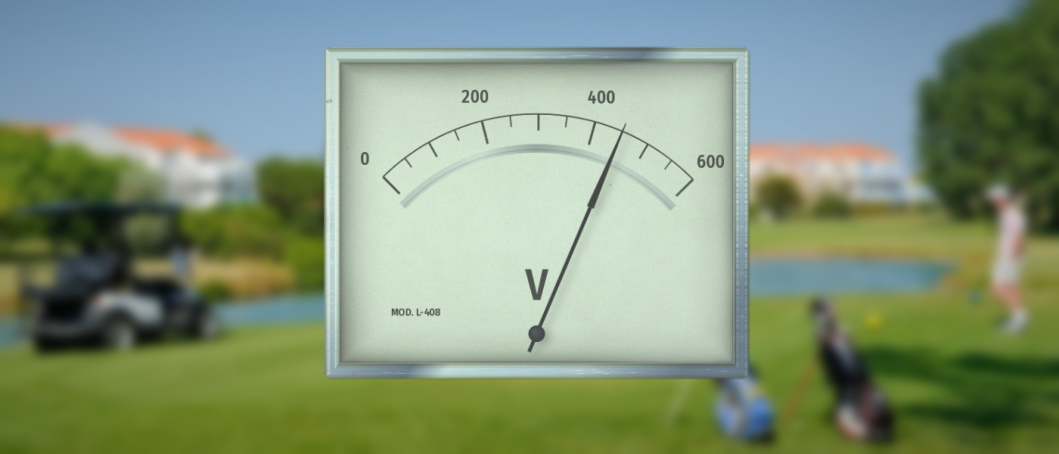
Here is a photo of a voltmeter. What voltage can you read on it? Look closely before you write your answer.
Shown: 450 V
